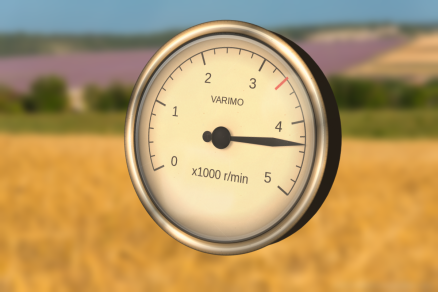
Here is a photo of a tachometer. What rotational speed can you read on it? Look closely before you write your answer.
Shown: 4300 rpm
